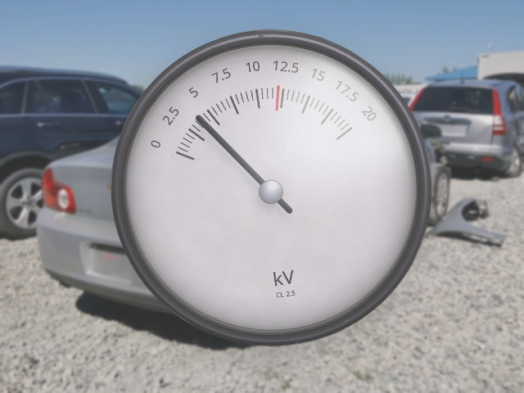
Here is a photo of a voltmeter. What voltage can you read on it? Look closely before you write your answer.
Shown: 4 kV
